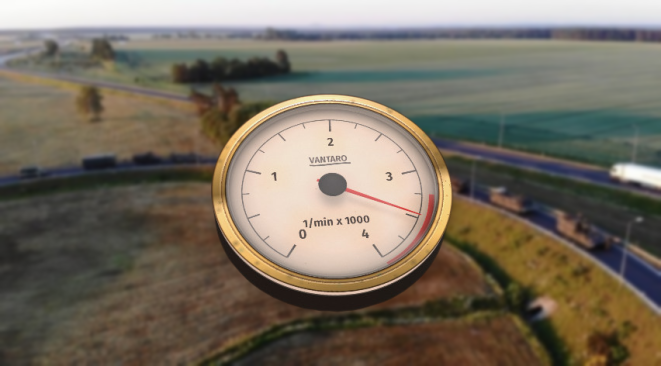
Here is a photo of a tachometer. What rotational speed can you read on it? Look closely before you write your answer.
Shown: 3500 rpm
